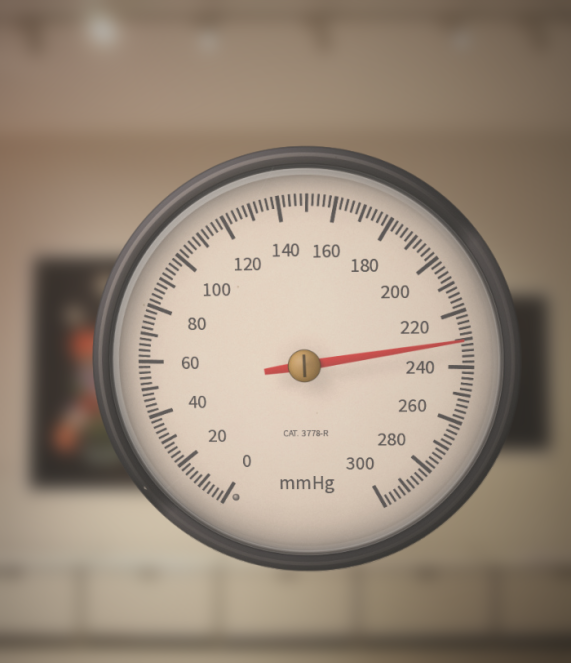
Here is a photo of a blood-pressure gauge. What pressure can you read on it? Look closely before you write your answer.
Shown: 230 mmHg
